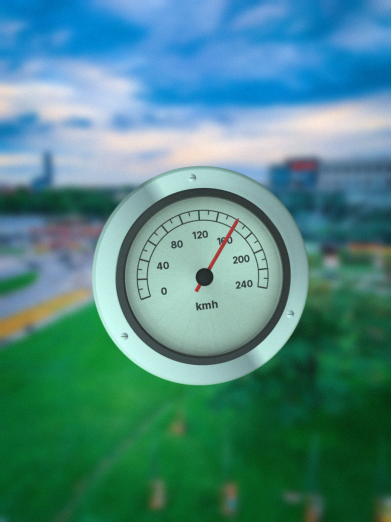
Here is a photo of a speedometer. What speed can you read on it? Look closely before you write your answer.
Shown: 160 km/h
